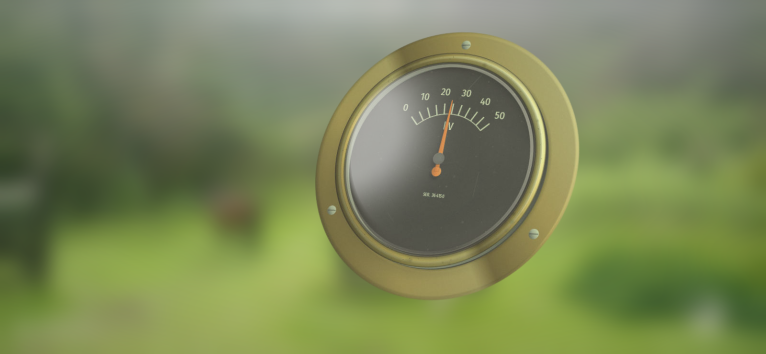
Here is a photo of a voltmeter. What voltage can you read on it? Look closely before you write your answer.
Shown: 25 kV
